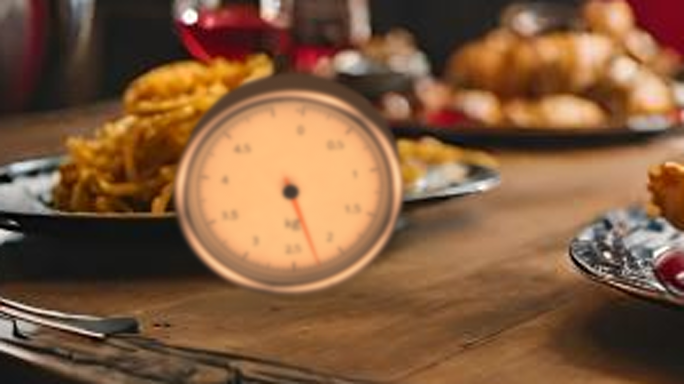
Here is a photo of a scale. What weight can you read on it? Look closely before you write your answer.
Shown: 2.25 kg
